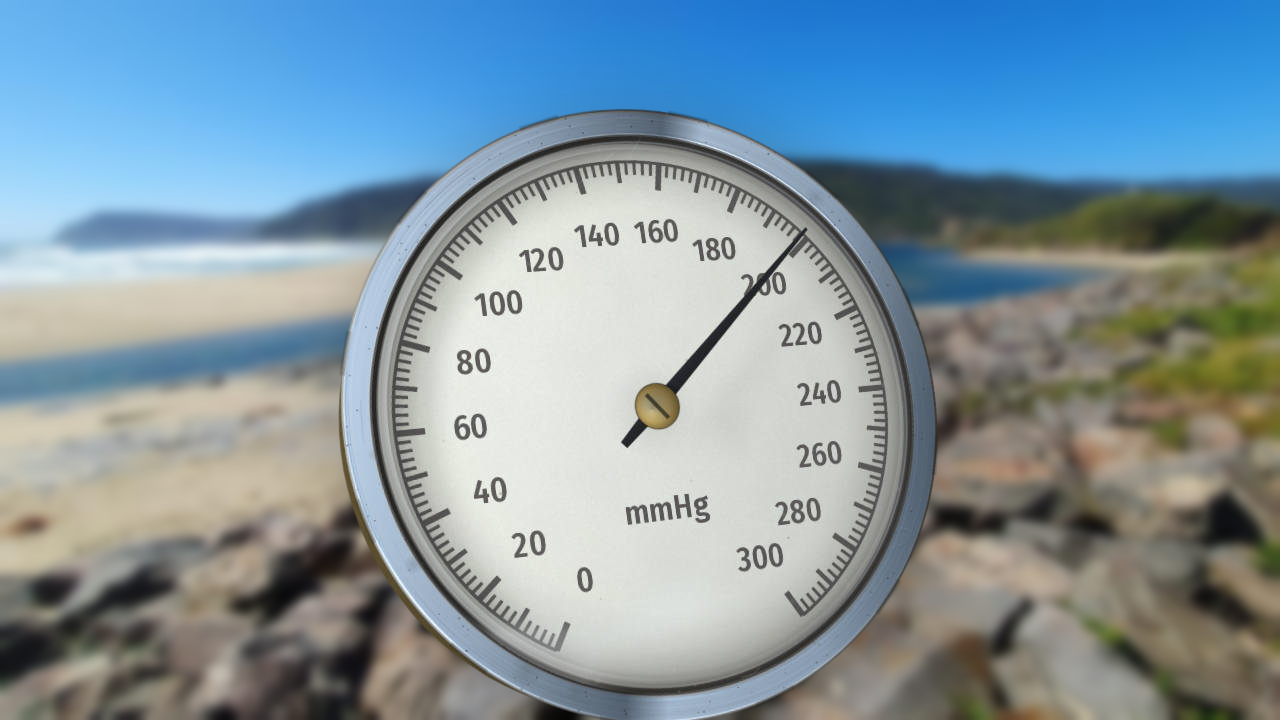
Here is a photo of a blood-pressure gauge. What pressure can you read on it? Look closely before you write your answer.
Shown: 198 mmHg
